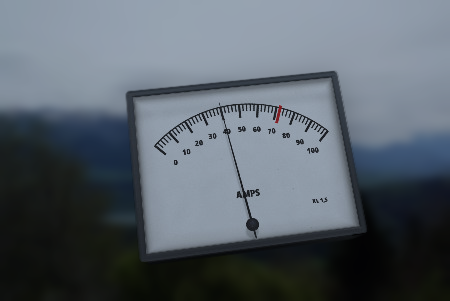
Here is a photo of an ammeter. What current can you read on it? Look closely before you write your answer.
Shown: 40 A
